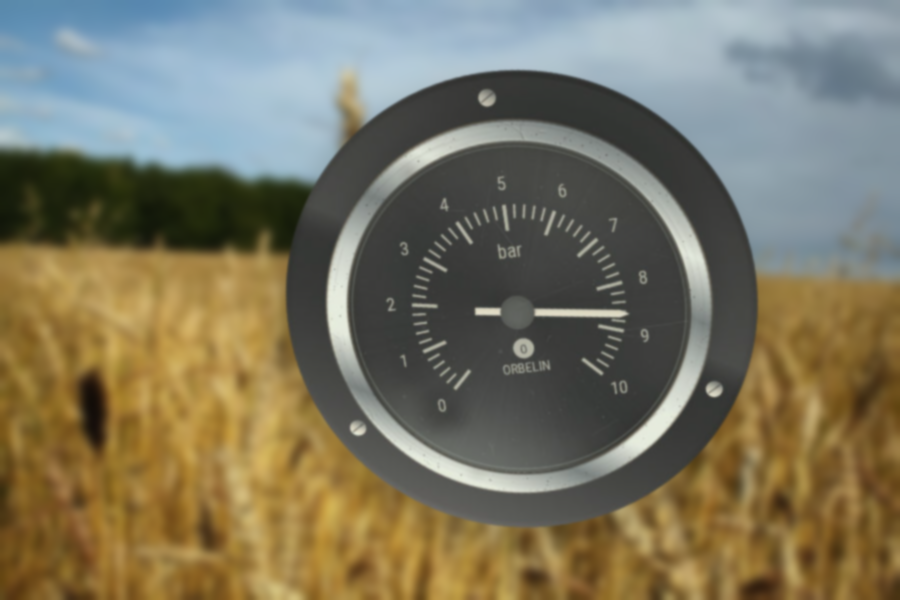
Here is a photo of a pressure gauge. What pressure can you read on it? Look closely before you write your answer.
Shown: 8.6 bar
